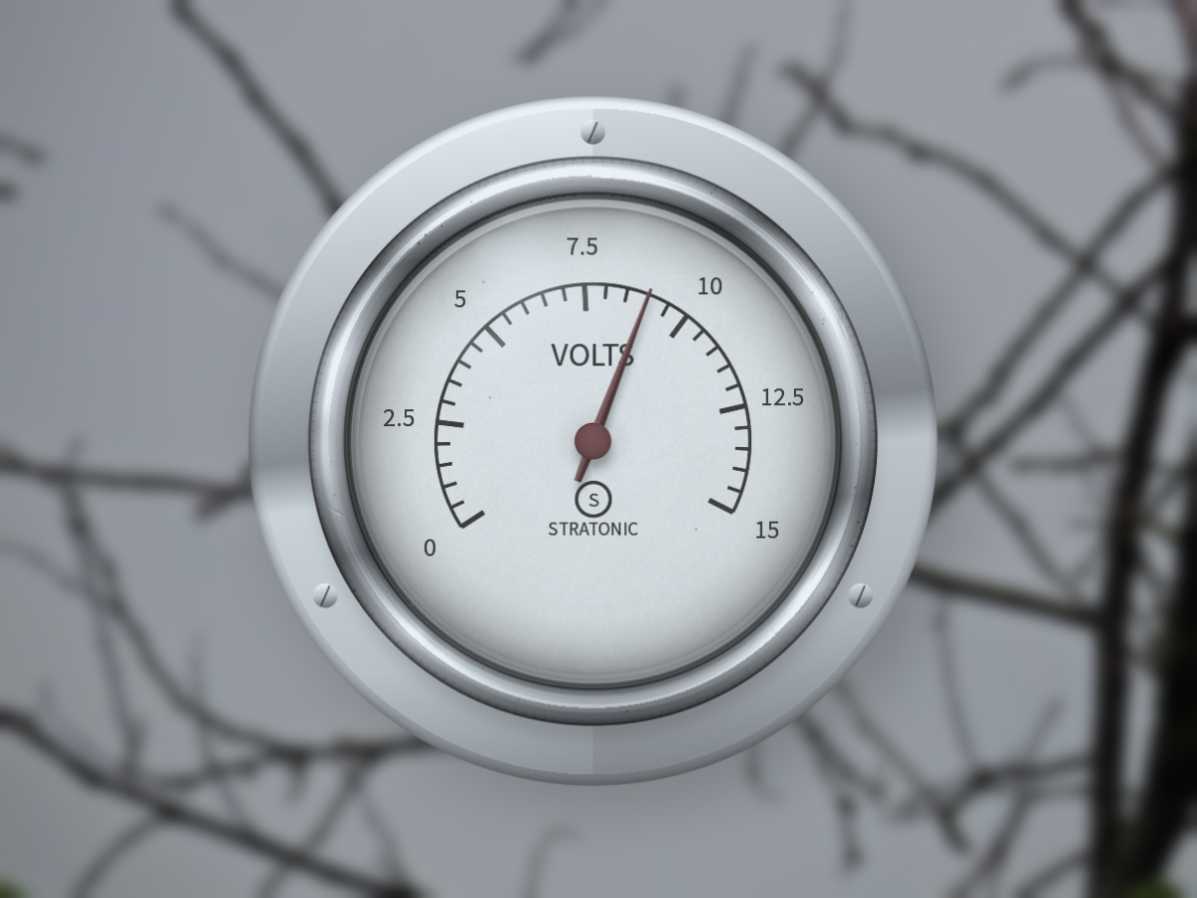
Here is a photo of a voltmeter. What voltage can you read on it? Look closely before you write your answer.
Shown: 9 V
